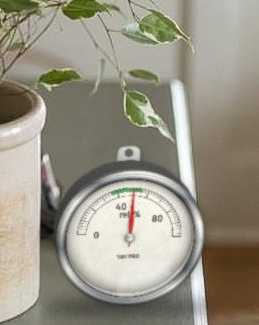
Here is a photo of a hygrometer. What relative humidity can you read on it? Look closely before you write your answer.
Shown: 50 %
